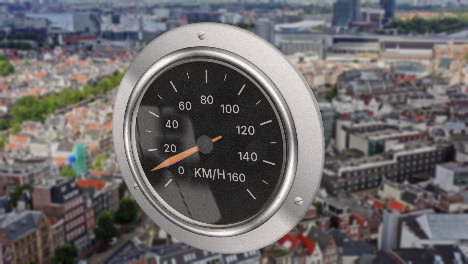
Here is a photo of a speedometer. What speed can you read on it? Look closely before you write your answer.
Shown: 10 km/h
